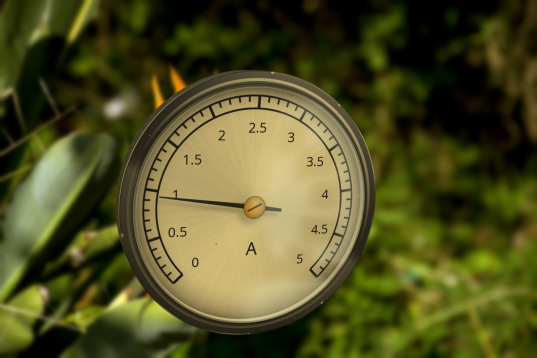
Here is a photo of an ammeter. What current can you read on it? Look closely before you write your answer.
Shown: 0.95 A
